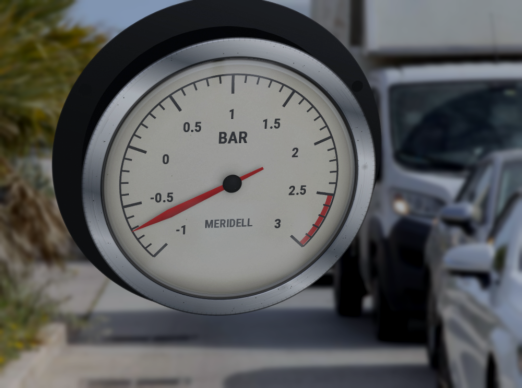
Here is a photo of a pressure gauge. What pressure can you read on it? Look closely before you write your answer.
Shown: -0.7 bar
